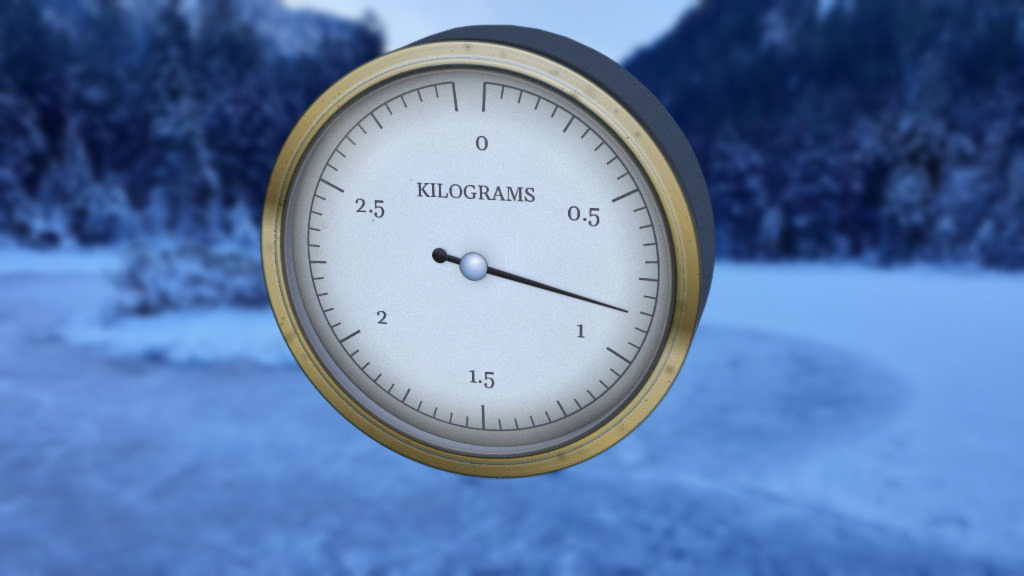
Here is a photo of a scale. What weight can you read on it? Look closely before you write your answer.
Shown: 0.85 kg
